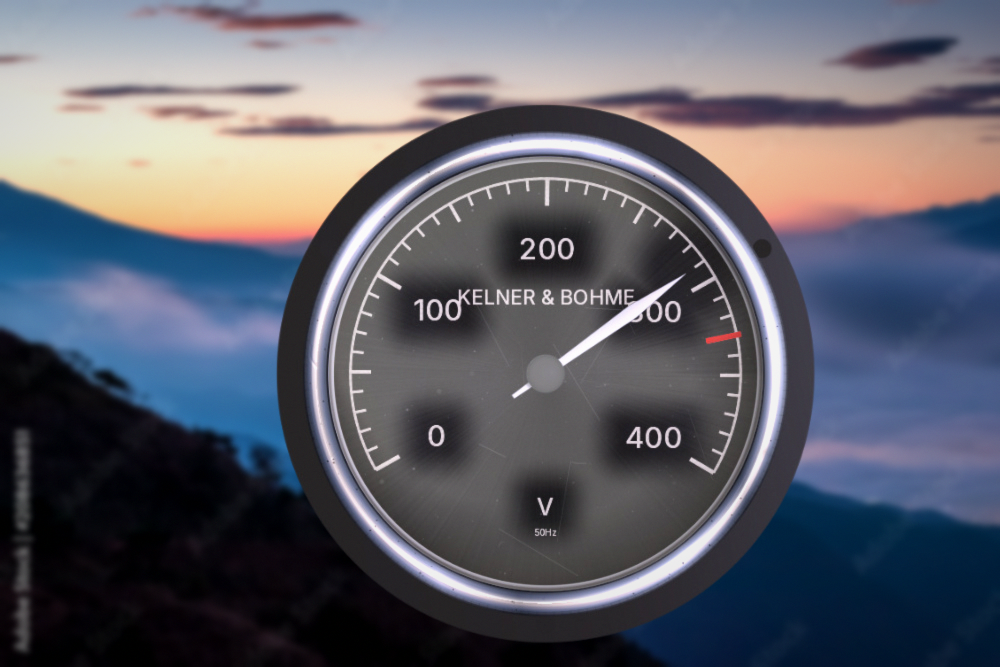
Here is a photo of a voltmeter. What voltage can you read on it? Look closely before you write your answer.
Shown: 290 V
